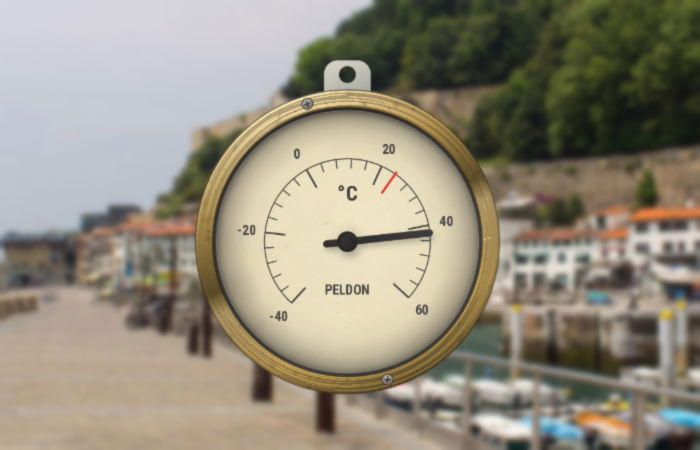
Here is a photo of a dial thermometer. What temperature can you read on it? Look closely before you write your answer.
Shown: 42 °C
